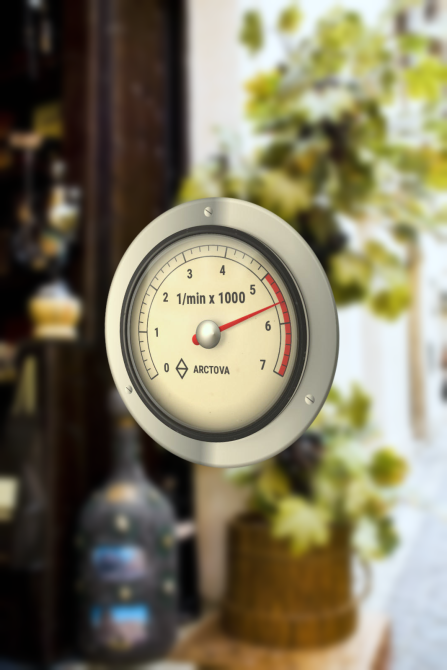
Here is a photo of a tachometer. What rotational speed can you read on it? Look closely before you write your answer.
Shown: 5600 rpm
